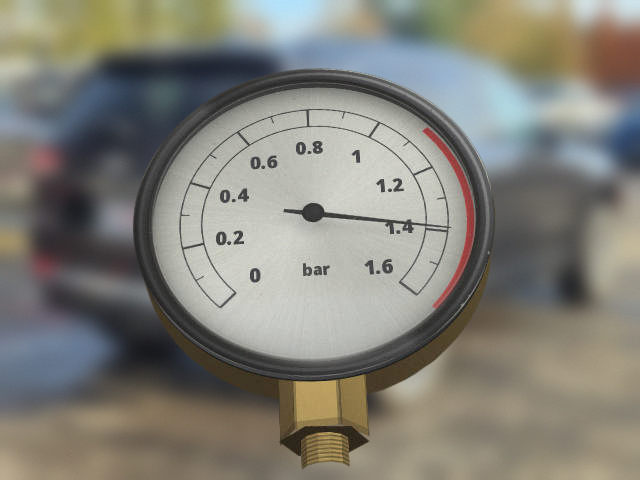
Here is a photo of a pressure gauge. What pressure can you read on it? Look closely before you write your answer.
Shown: 1.4 bar
